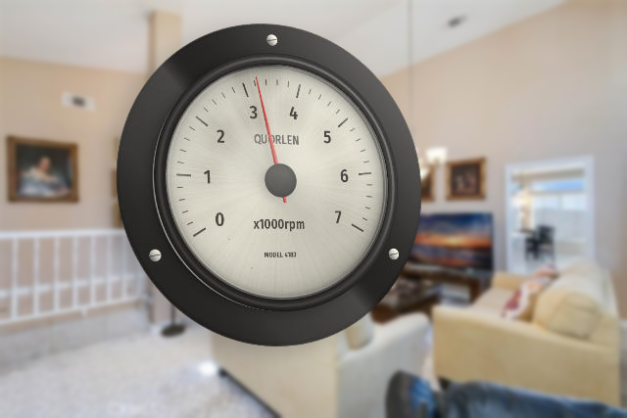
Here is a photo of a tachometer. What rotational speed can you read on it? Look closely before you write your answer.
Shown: 3200 rpm
